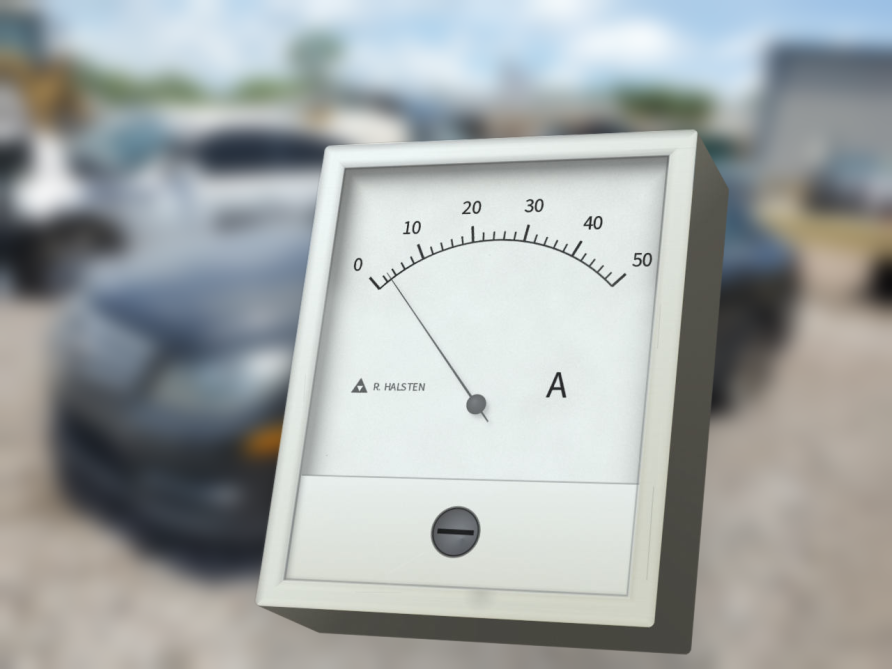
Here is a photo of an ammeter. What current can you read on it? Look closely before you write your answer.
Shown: 3 A
